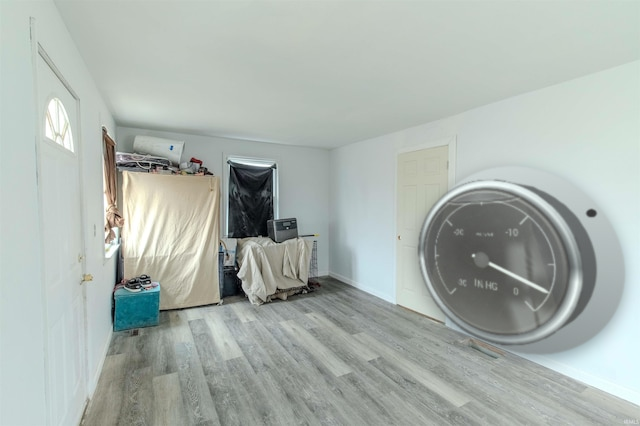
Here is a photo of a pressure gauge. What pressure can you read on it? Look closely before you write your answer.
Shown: -2.5 inHg
